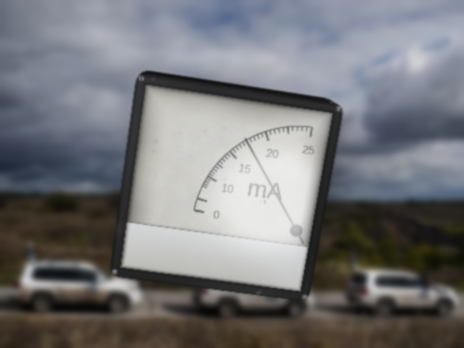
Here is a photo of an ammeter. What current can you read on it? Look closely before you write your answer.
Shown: 17.5 mA
